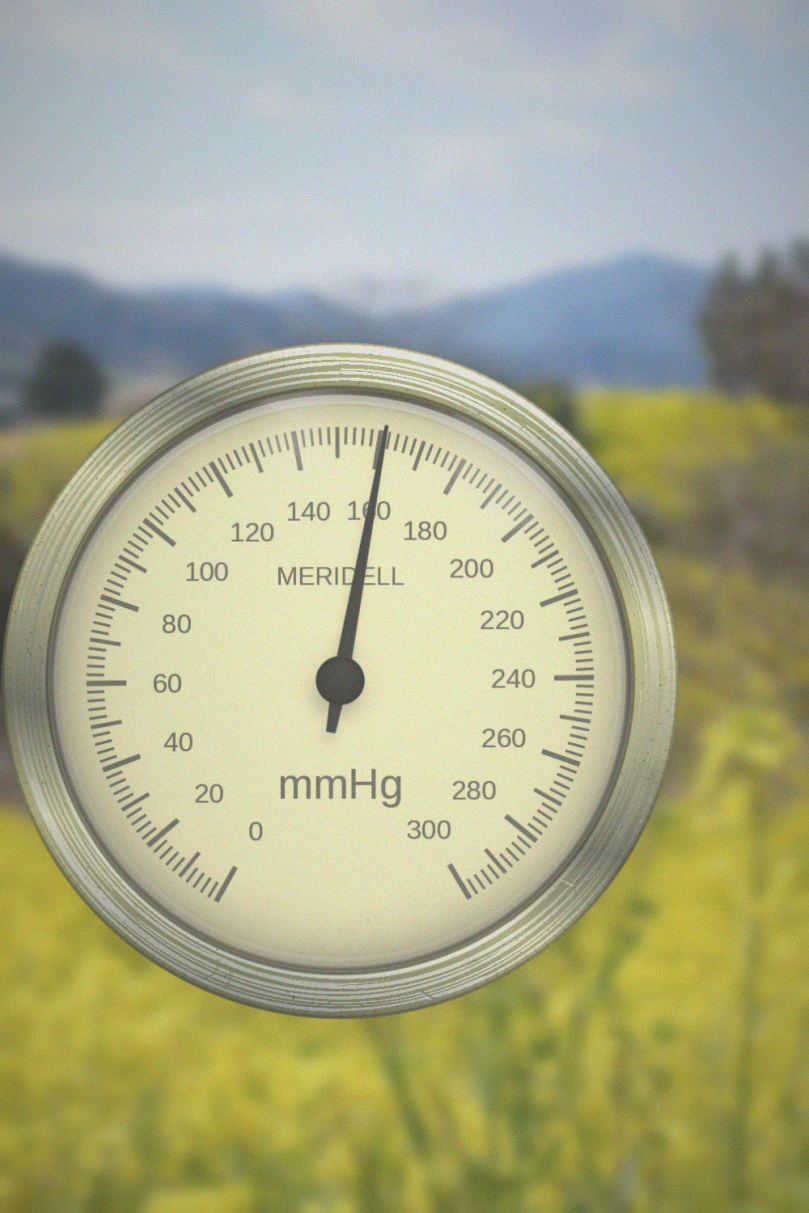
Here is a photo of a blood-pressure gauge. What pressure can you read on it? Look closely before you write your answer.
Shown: 161 mmHg
